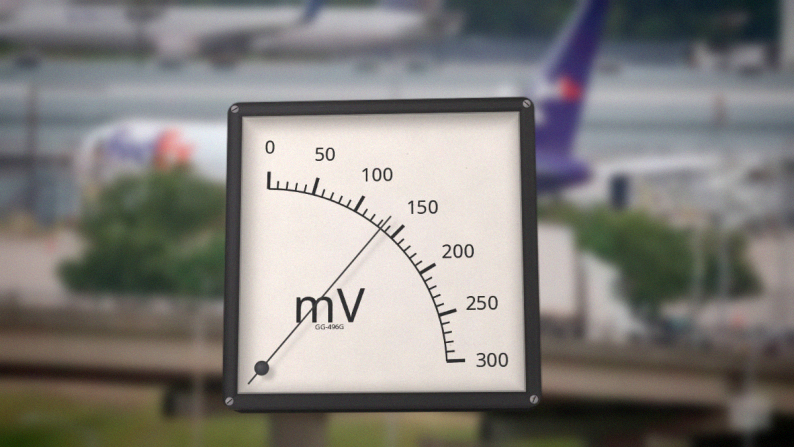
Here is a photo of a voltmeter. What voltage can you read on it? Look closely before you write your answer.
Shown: 135 mV
